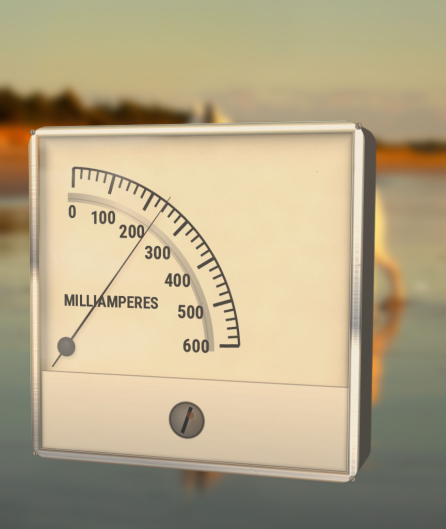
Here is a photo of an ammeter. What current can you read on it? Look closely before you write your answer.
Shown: 240 mA
